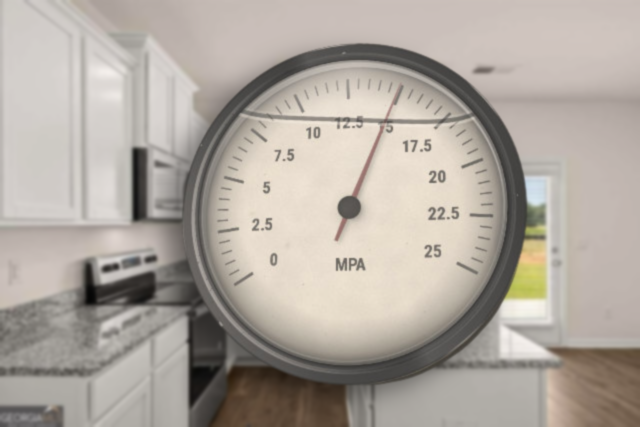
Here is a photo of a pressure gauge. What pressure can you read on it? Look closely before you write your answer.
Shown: 15 MPa
